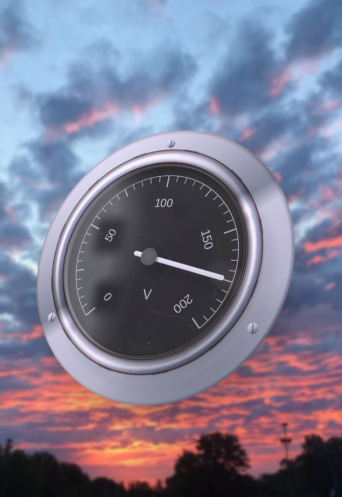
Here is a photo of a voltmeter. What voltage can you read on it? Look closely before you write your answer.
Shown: 175 V
